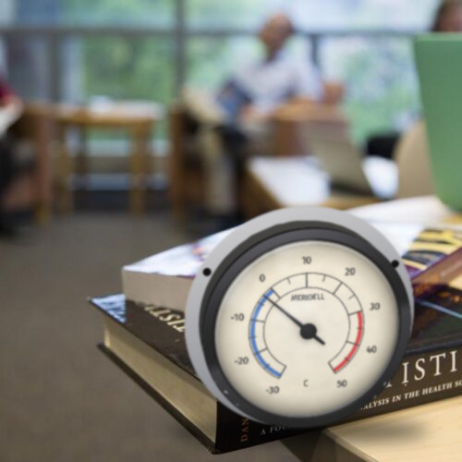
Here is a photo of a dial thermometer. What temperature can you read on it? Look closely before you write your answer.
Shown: -2.5 °C
